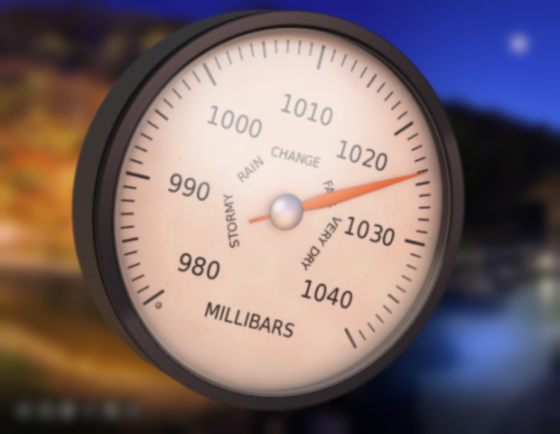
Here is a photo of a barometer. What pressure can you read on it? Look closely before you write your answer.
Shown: 1024 mbar
